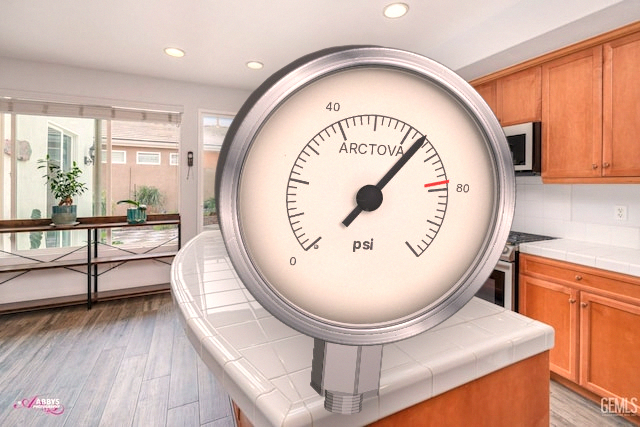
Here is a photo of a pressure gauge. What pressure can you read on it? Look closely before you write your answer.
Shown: 64 psi
